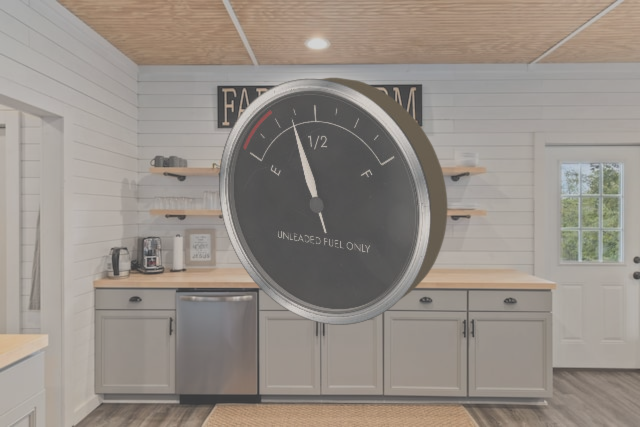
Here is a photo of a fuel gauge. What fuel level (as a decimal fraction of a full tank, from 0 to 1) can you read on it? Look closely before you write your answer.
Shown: 0.375
